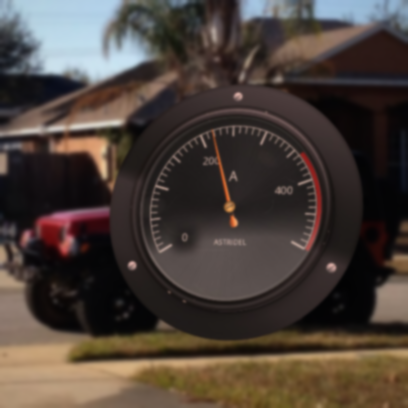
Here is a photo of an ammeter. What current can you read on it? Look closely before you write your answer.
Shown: 220 A
